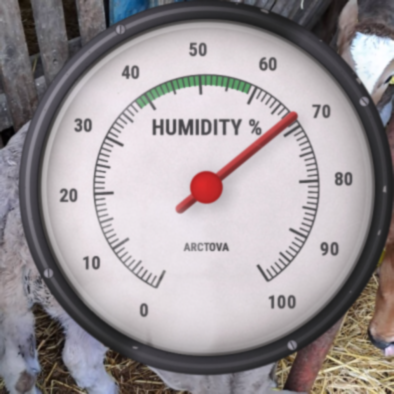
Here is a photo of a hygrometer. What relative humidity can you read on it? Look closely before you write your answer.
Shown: 68 %
